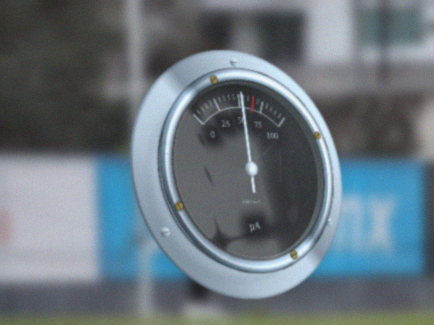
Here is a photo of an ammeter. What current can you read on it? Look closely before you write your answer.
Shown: 50 µA
